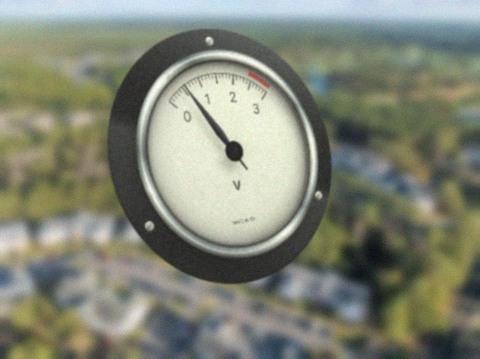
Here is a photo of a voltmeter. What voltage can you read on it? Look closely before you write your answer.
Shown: 0.5 V
